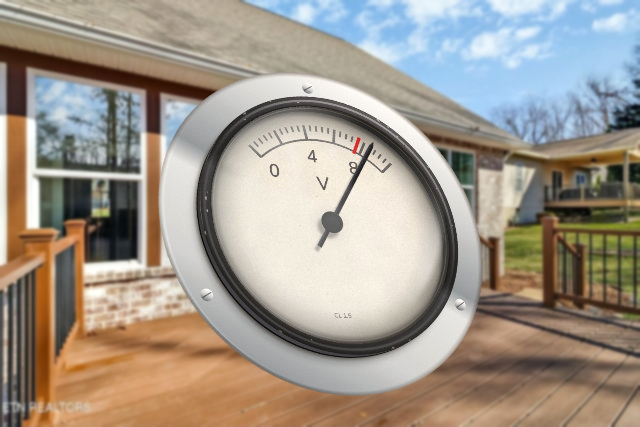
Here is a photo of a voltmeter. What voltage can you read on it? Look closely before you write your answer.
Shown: 8.4 V
